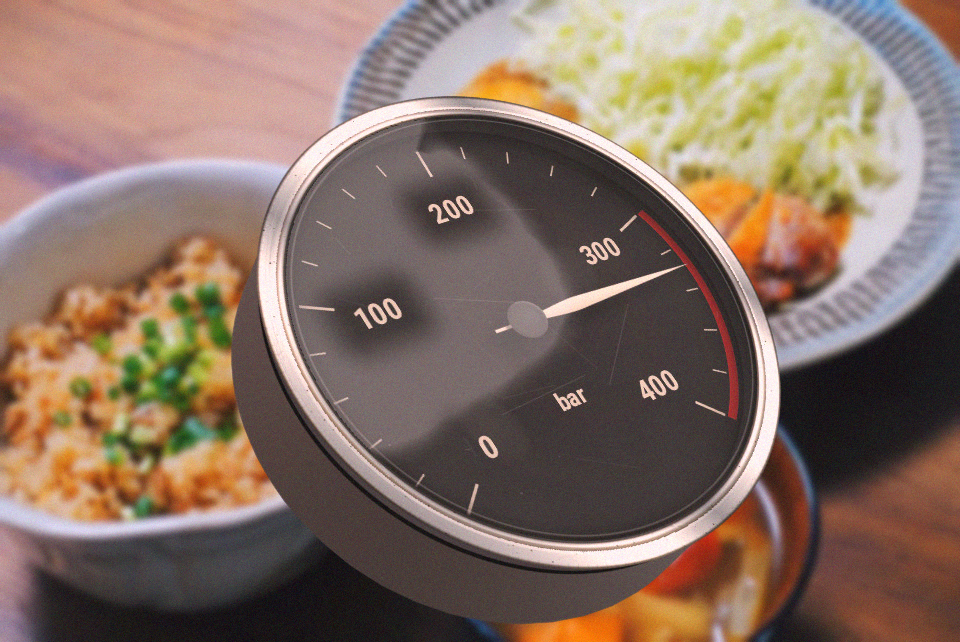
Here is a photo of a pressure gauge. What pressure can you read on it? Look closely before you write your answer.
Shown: 330 bar
